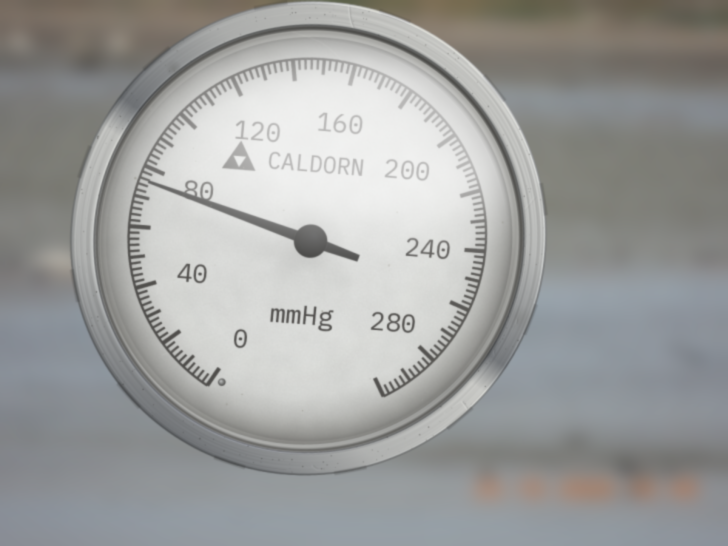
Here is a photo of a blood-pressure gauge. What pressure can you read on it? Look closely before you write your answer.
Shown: 76 mmHg
